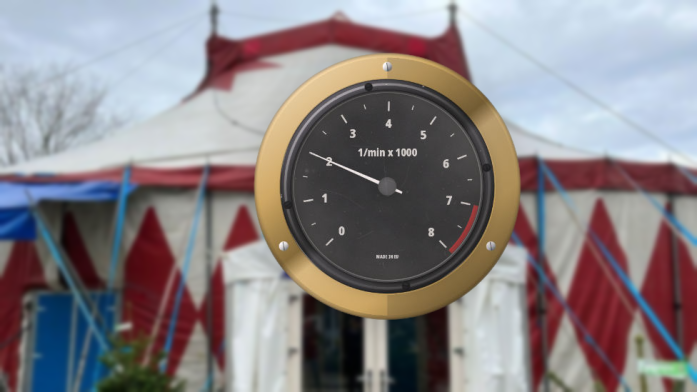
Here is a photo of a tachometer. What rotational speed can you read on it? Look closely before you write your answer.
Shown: 2000 rpm
